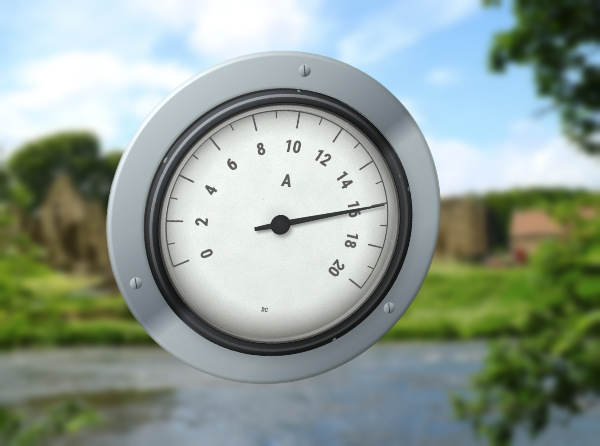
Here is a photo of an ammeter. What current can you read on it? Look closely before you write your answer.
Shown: 16 A
